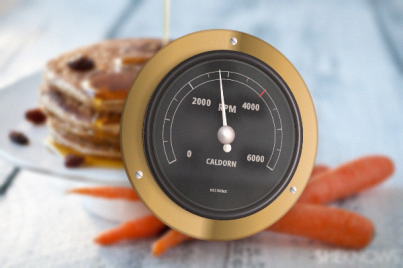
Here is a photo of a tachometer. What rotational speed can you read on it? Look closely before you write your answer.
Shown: 2750 rpm
